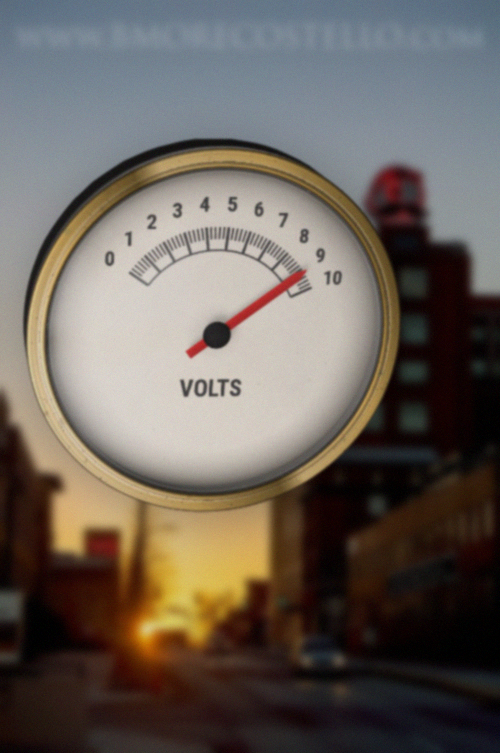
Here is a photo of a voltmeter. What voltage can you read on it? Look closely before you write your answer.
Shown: 9 V
